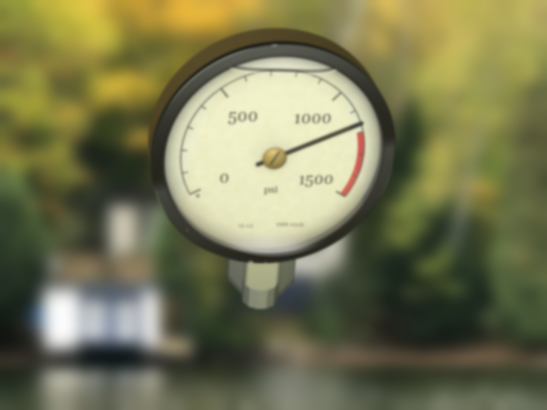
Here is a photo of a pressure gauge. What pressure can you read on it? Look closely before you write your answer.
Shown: 1150 psi
